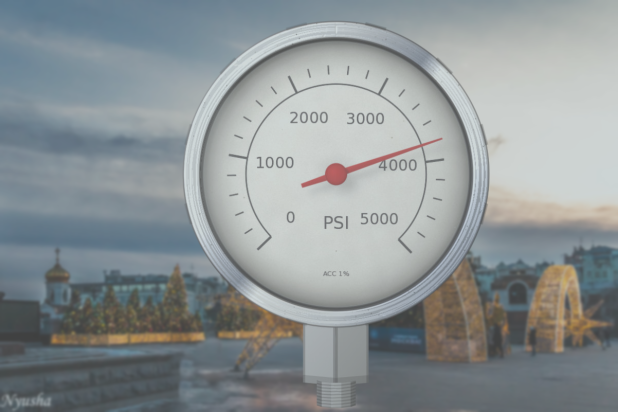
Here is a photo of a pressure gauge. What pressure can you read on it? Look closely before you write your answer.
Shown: 3800 psi
